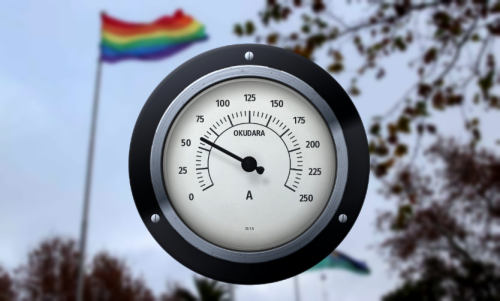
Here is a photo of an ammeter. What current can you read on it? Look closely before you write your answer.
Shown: 60 A
